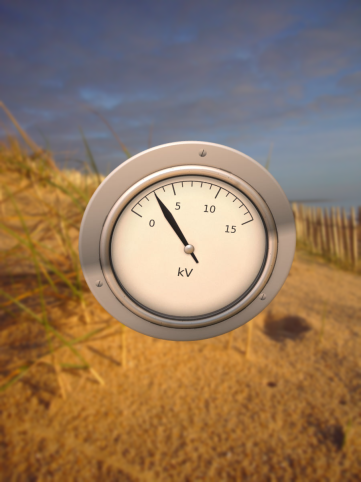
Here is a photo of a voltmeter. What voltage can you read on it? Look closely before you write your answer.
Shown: 3 kV
